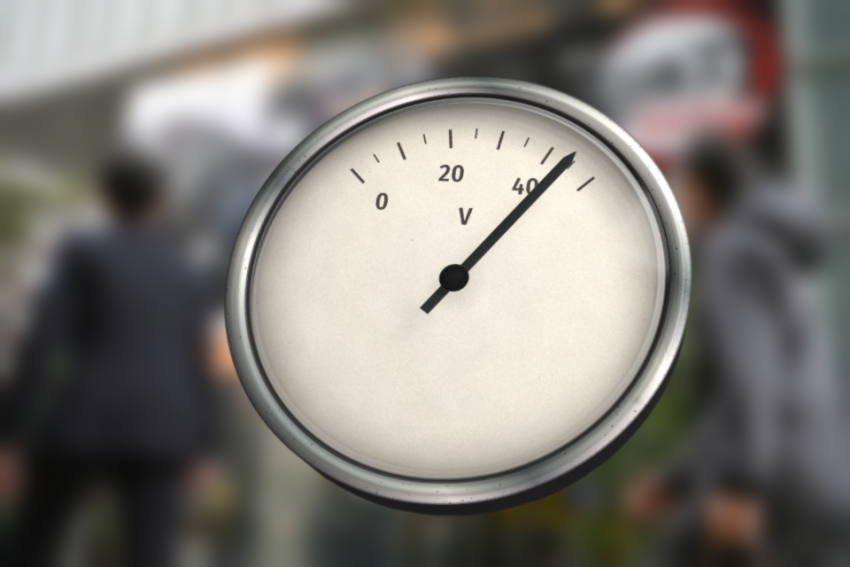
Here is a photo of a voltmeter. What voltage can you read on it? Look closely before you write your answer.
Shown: 45 V
